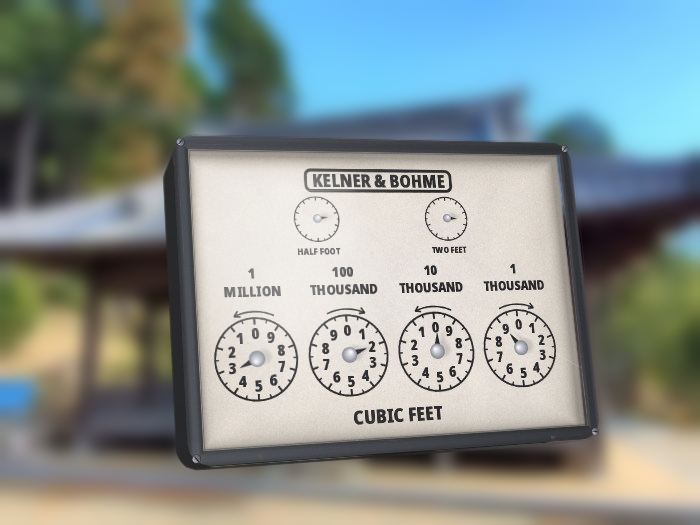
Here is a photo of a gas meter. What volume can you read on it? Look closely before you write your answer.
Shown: 319900 ft³
